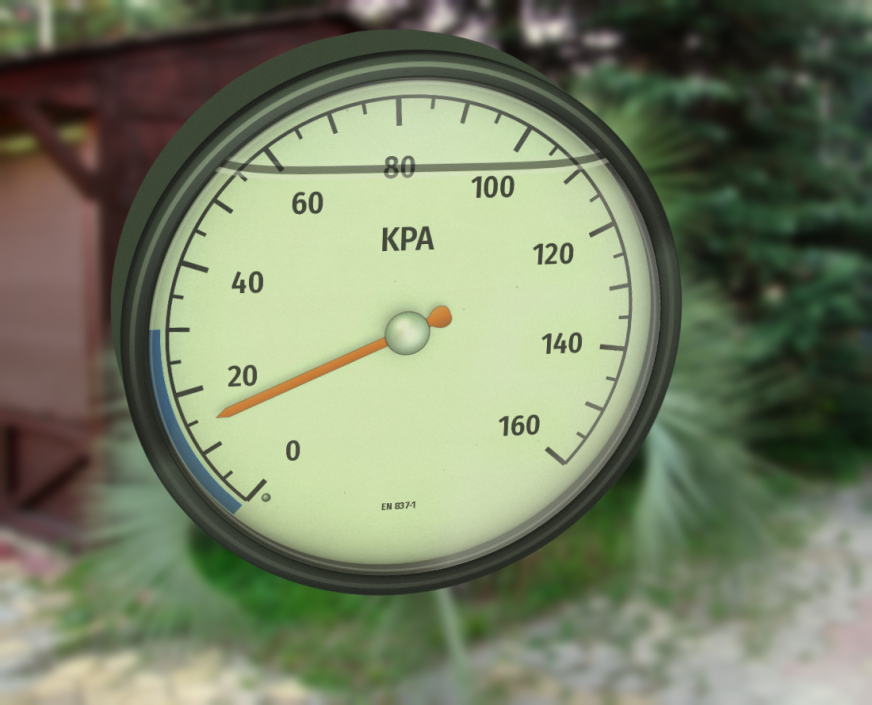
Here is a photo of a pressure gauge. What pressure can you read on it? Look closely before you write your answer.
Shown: 15 kPa
